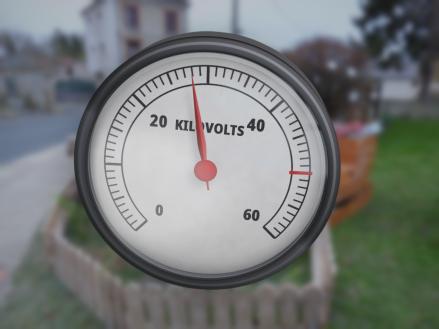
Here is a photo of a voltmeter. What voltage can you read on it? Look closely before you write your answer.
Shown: 28 kV
